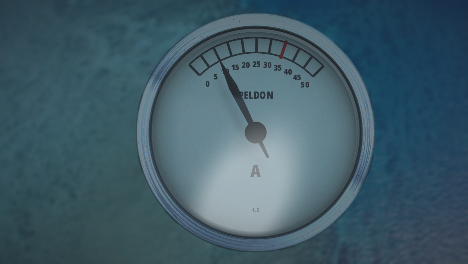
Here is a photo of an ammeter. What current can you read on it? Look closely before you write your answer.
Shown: 10 A
